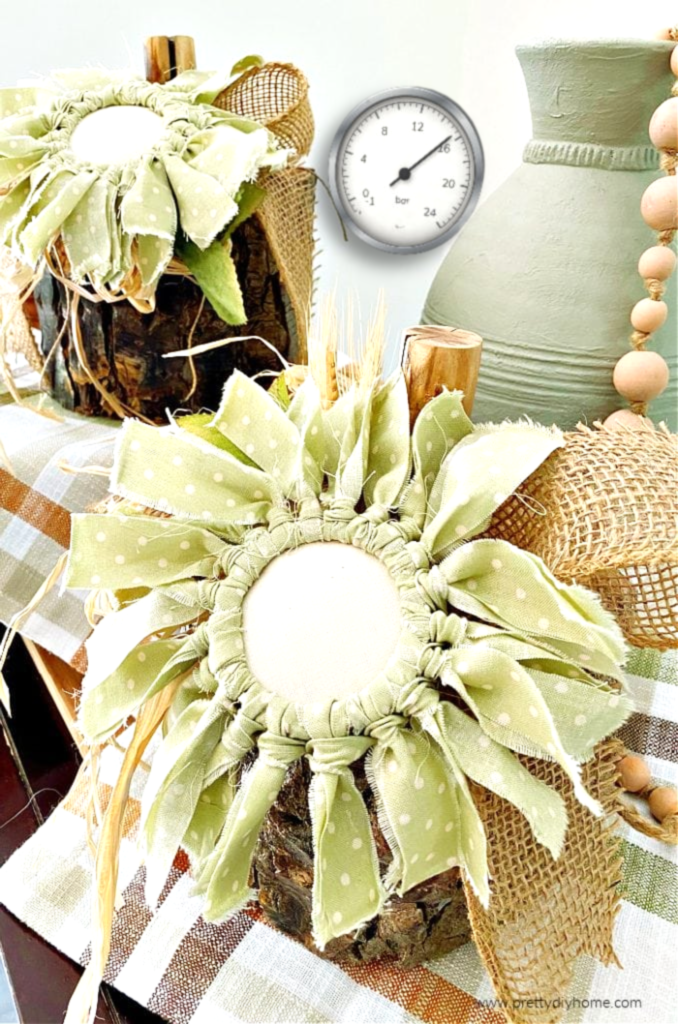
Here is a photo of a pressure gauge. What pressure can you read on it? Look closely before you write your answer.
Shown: 15.5 bar
